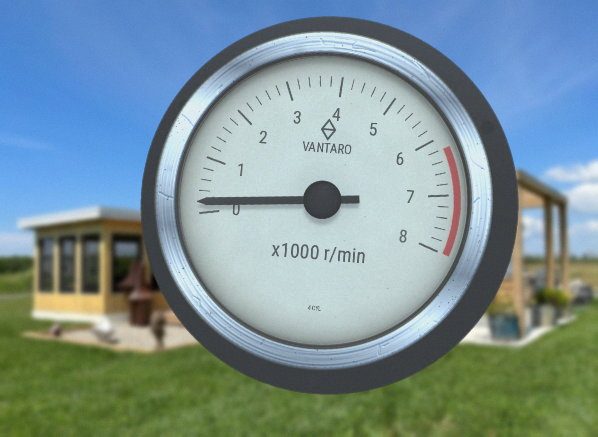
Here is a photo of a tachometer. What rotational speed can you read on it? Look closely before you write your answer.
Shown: 200 rpm
